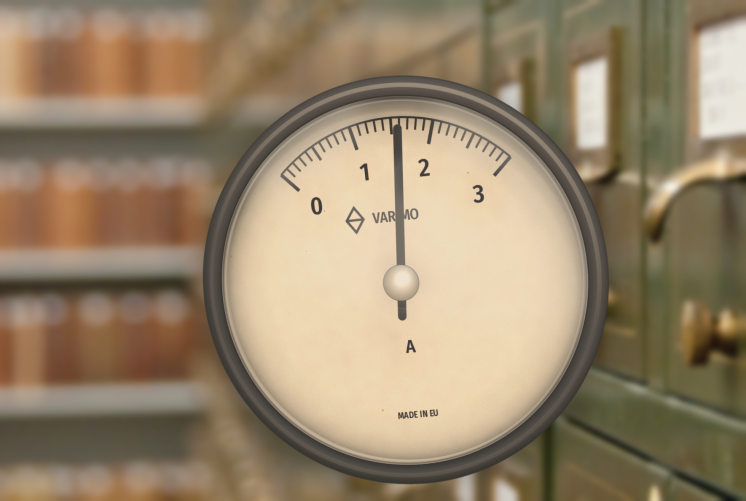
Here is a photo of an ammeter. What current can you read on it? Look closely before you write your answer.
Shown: 1.6 A
